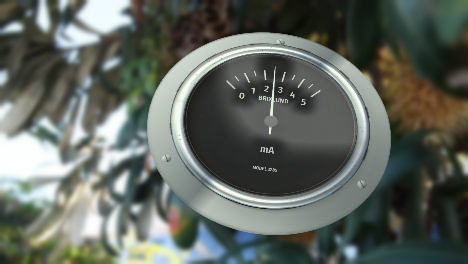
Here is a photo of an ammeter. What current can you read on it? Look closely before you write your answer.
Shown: 2.5 mA
